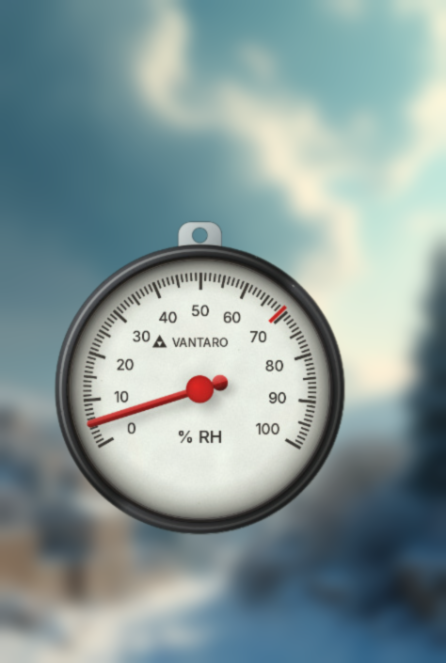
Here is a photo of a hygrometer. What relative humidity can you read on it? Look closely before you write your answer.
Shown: 5 %
